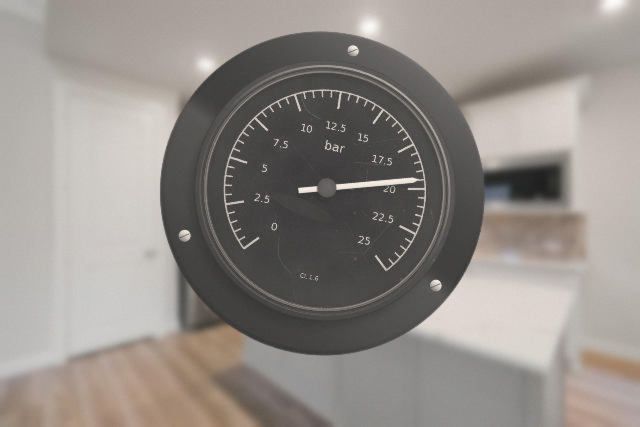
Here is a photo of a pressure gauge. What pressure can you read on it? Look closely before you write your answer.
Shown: 19.5 bar
